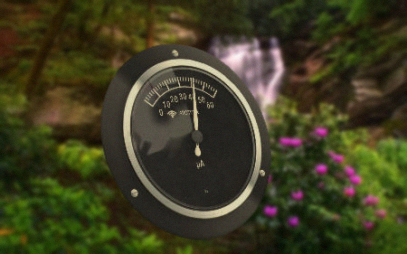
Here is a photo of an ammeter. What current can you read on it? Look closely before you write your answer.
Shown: 40 µA
